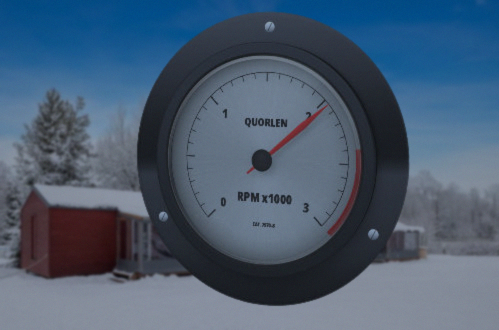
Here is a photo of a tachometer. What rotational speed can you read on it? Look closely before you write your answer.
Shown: 2050 rpm
